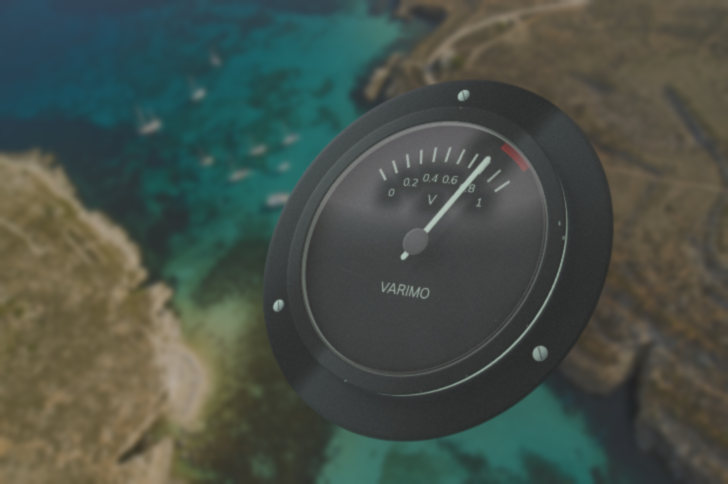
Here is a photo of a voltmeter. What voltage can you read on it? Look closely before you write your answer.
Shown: 0.8 V
